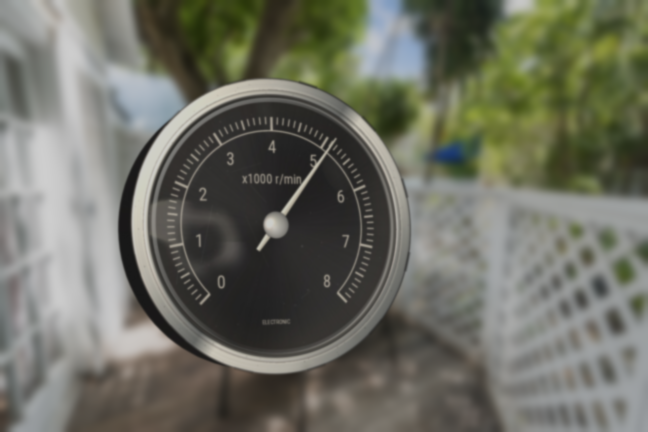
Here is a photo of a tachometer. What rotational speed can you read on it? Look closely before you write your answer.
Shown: 5100 rpm
